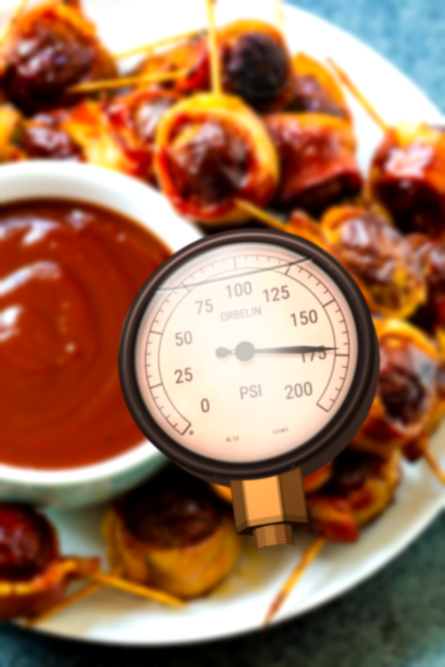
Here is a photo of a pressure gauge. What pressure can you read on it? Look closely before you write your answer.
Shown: 172.5 psi
